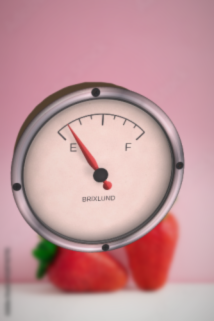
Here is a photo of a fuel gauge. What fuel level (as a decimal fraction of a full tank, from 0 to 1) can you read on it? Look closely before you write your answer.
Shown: 0.125
